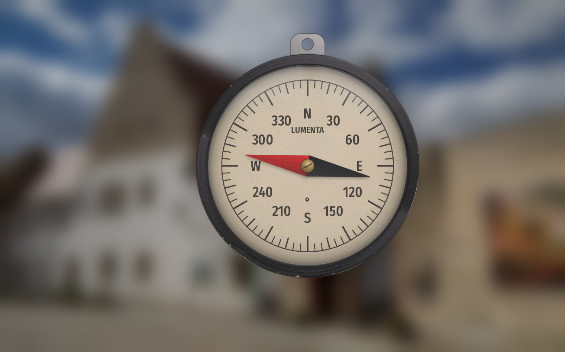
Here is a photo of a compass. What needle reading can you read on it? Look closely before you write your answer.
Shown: 280 °
